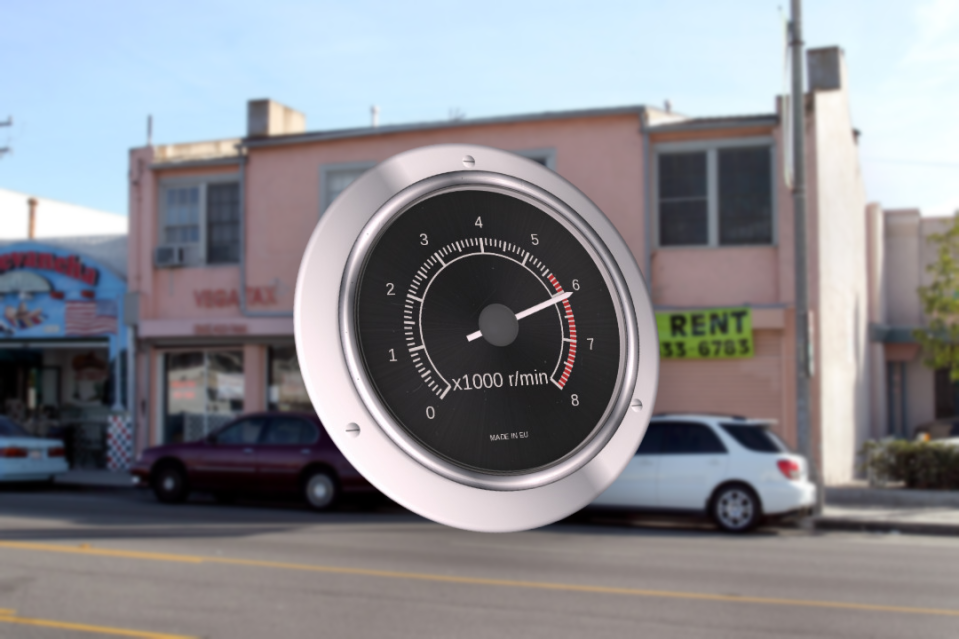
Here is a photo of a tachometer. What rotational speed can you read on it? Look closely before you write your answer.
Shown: 6100 rpm
